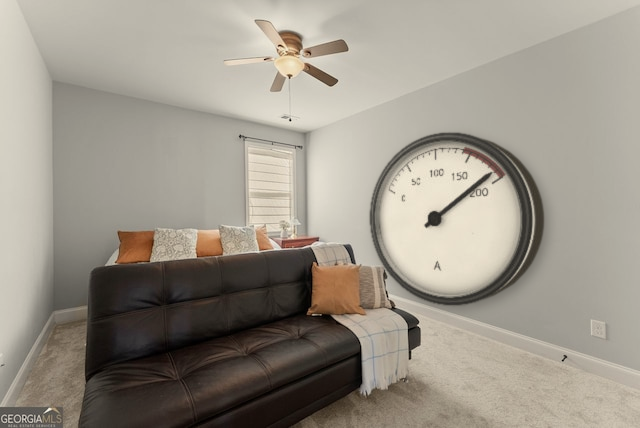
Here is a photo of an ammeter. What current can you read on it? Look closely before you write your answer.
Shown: 190 A
